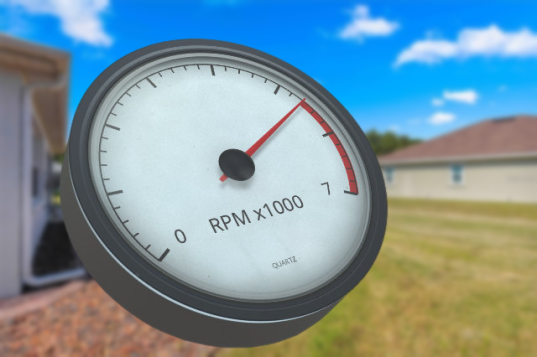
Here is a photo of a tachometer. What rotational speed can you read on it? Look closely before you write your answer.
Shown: 5400 rpm
